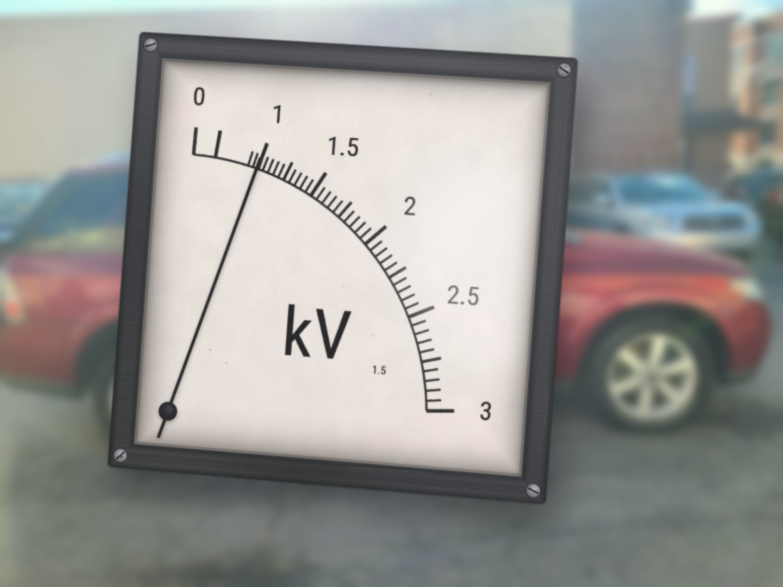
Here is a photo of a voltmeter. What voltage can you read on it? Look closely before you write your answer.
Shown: 1 kV
